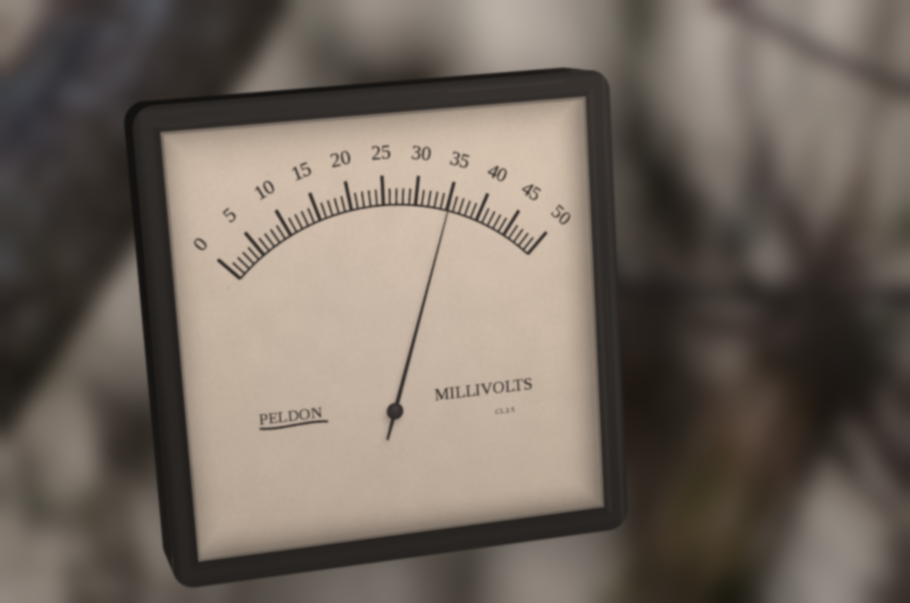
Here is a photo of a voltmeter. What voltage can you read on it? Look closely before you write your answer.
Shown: 35 mV
